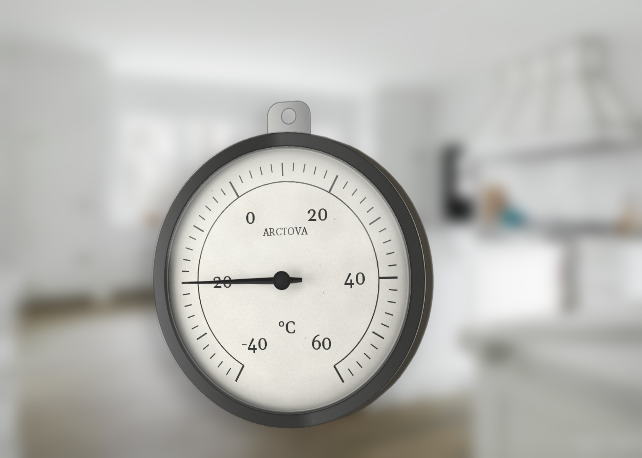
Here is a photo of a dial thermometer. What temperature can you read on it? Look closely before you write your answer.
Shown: -20 °C
